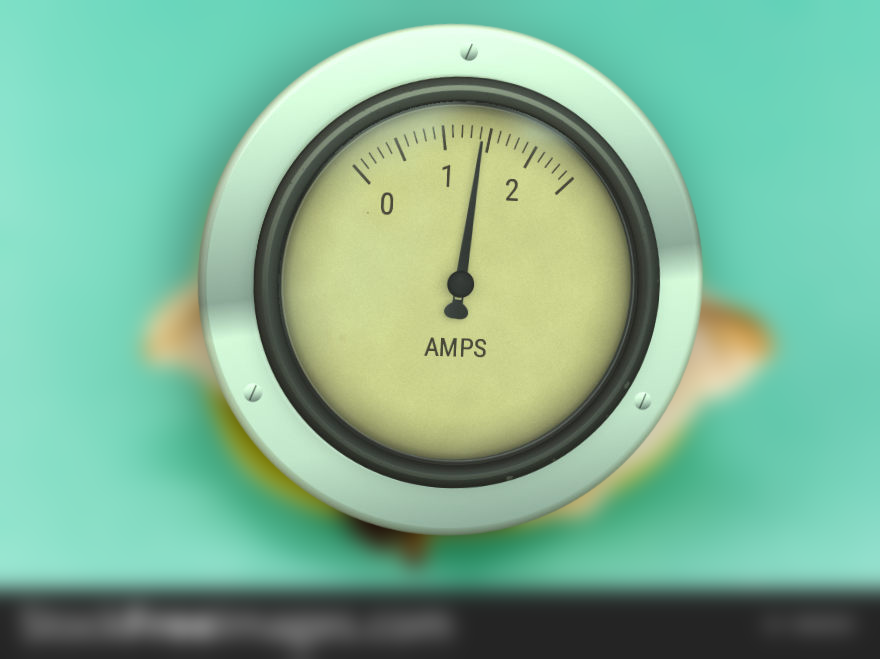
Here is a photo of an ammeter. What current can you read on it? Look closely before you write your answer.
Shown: 1.4 A
